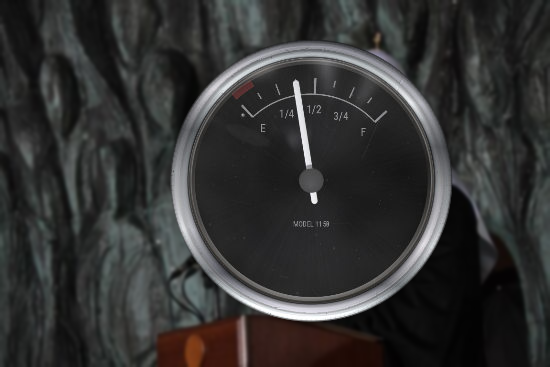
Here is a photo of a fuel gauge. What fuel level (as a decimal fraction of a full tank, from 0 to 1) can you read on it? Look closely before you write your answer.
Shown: 0.375
